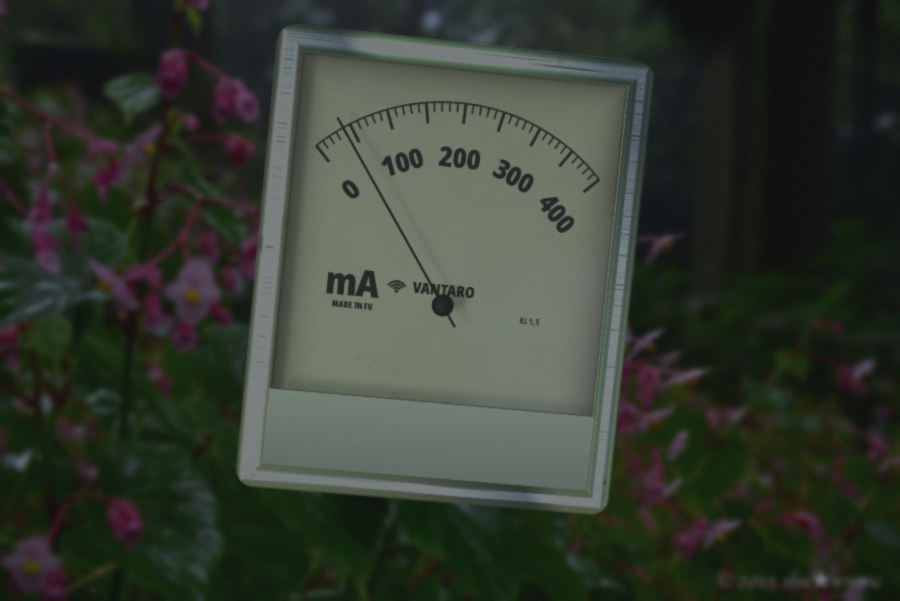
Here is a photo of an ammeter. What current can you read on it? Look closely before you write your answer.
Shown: 40 mA
